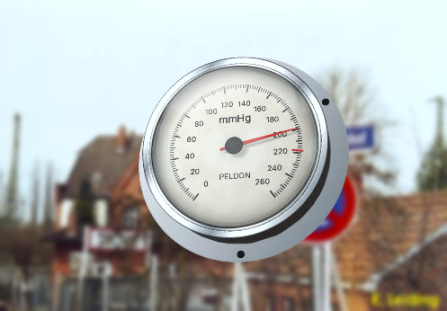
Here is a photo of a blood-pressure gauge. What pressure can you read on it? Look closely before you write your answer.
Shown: 200 mmHg
